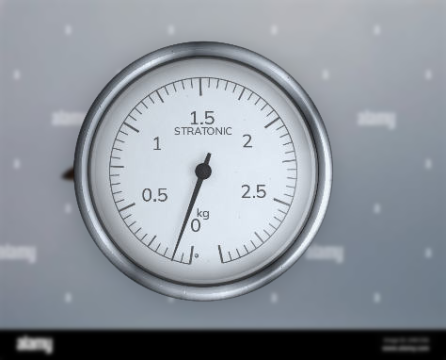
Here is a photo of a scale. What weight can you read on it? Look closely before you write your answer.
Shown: 0.1 kg
